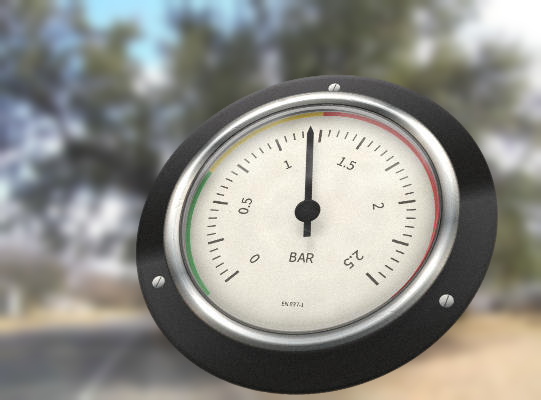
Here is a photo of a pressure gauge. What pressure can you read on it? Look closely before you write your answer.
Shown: 1.2 bar
